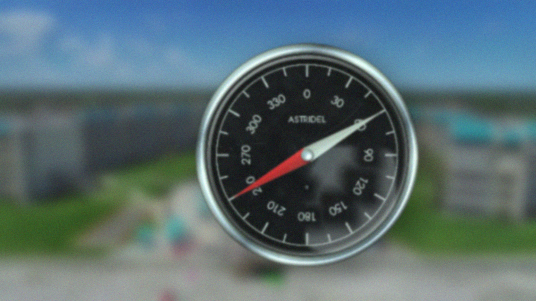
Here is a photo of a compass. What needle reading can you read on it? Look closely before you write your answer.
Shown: 240 °
